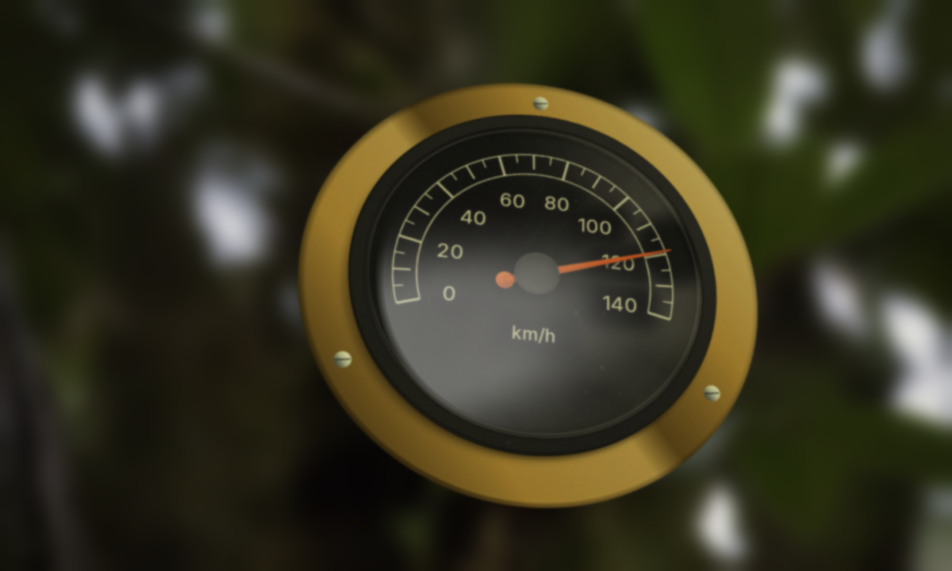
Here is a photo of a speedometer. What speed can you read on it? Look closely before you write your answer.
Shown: 120 km/h
